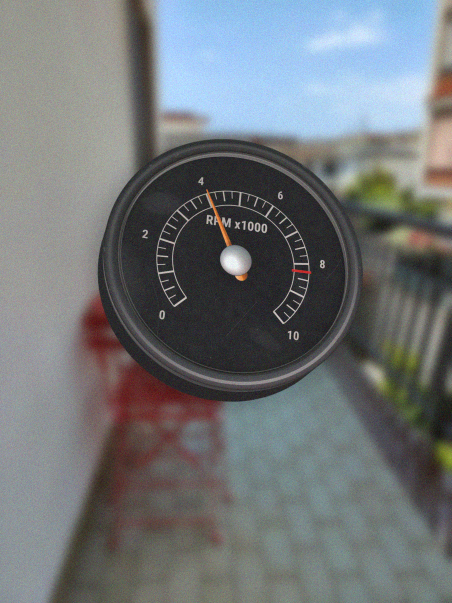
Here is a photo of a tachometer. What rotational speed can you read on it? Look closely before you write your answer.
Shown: 4000 rpm
